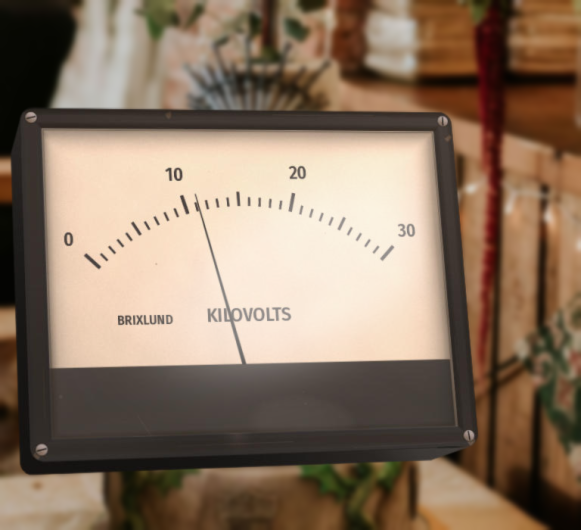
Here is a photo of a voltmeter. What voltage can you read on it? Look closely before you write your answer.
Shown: 11 kV
